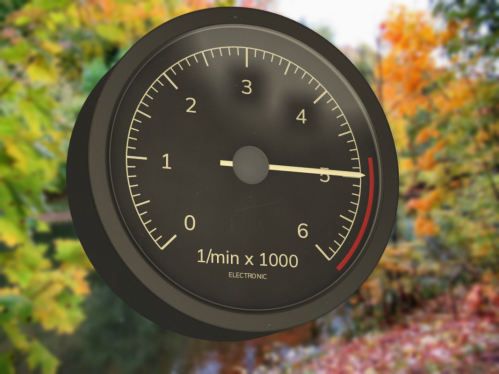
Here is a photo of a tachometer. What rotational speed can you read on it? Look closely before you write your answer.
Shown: 5000 rpm
